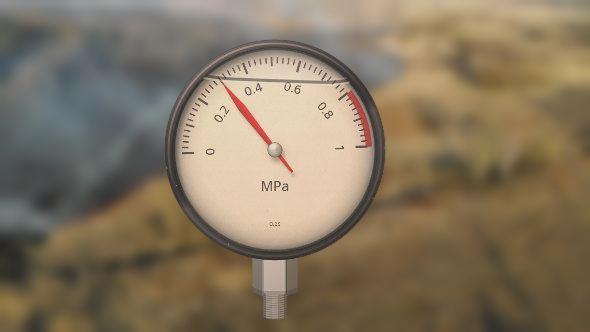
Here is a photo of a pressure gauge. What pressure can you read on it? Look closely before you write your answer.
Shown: 0.3 MPa
